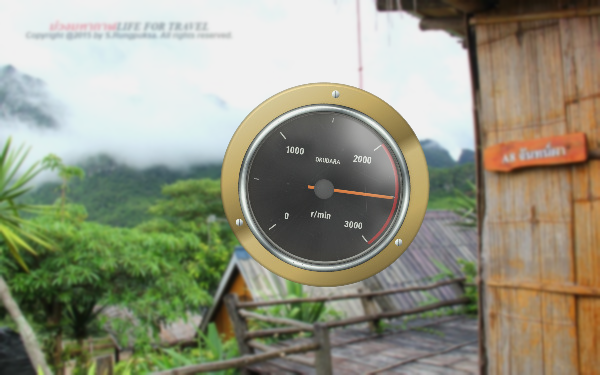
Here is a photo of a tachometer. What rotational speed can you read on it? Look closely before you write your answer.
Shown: 2500 rpm
